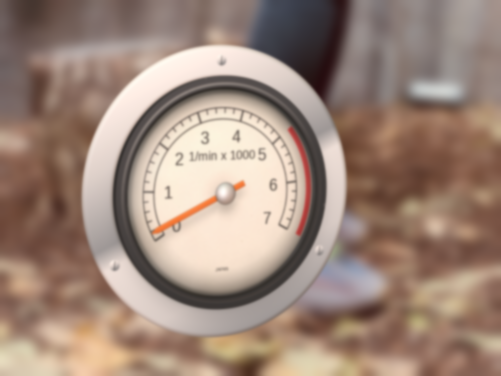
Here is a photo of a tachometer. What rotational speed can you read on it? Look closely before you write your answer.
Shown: 200 rpm
